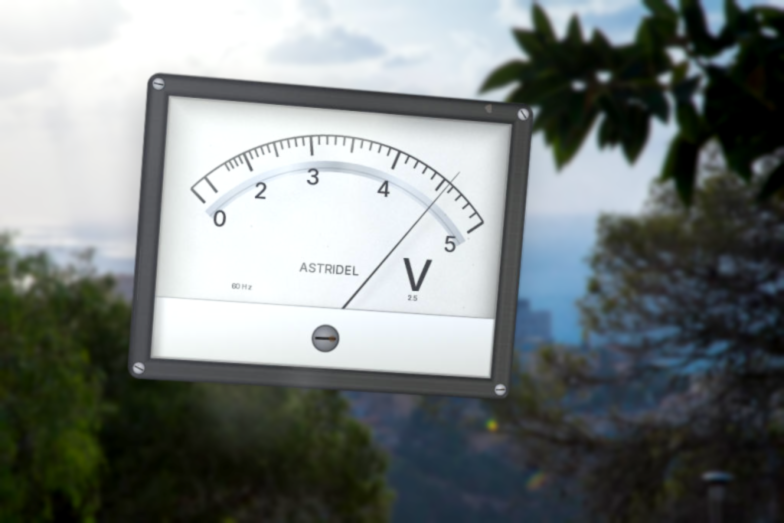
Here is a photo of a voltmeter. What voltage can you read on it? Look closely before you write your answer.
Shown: 4.55 V
